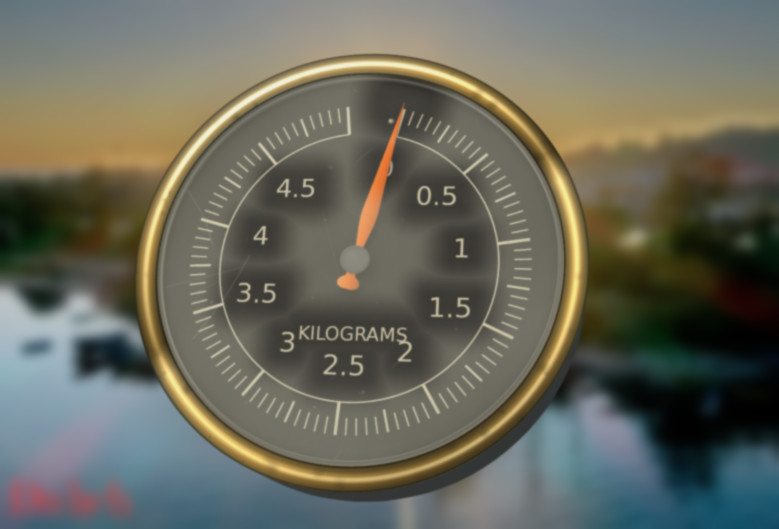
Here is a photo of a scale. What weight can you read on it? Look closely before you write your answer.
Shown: 0 kg
